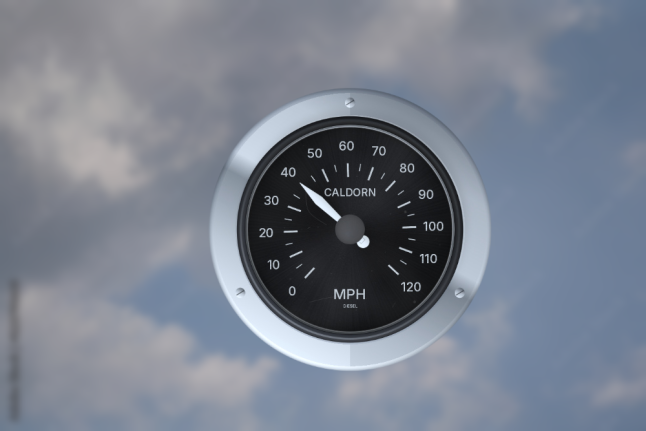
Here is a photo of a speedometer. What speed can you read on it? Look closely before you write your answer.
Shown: 40 mph
